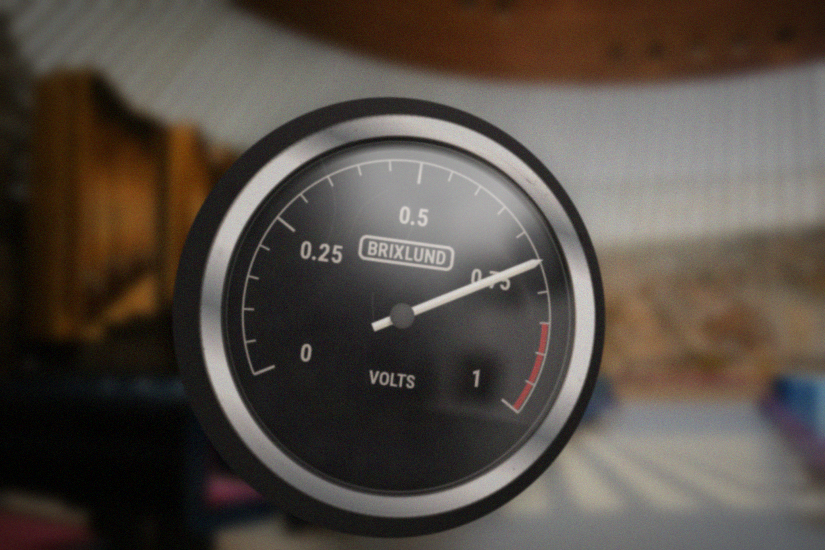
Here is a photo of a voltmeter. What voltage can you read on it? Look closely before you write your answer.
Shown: 0.75 V
